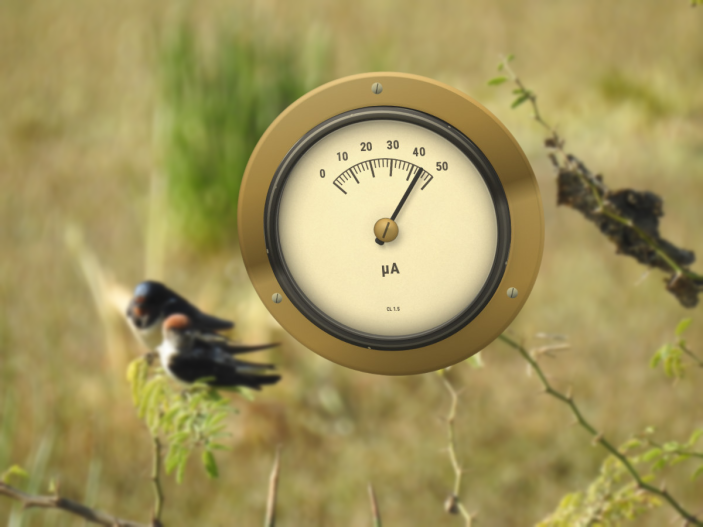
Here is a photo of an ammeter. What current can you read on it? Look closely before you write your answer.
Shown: 44 µA
